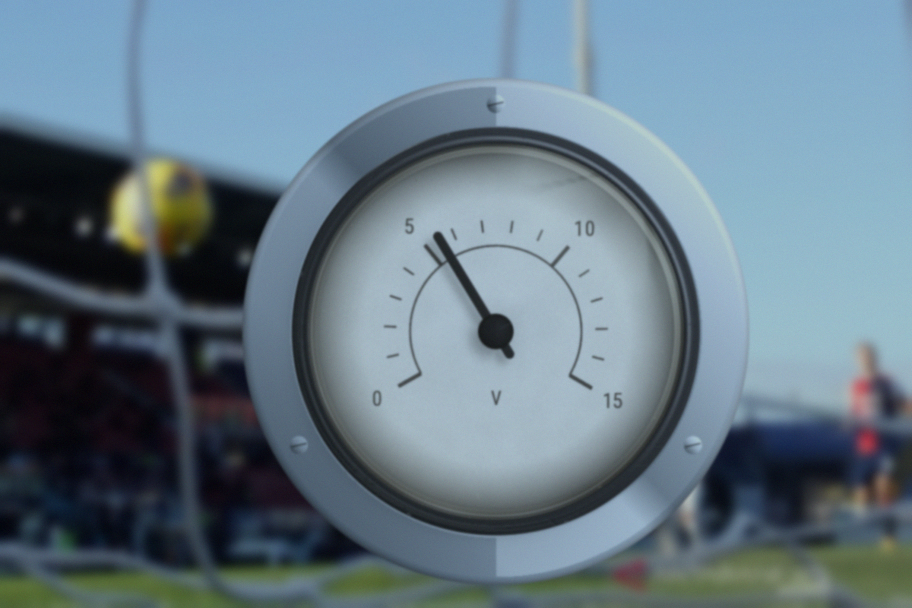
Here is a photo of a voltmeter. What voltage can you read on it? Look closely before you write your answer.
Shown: 5.5 V
